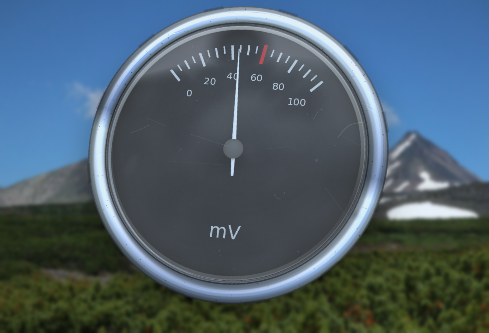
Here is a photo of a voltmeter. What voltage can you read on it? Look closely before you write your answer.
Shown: 45 mV
